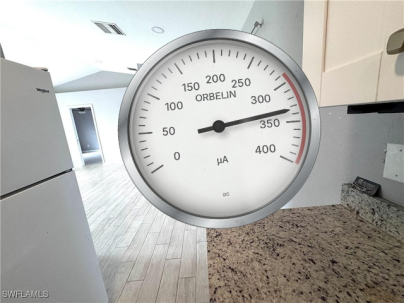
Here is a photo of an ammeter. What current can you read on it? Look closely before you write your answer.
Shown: 335 µA
